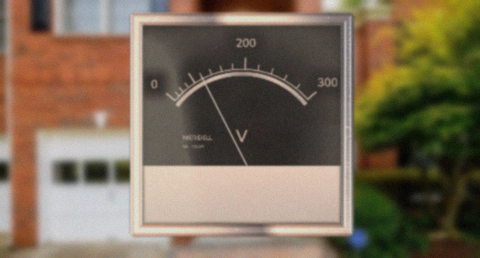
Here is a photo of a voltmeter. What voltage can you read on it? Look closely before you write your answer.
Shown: 120 V
